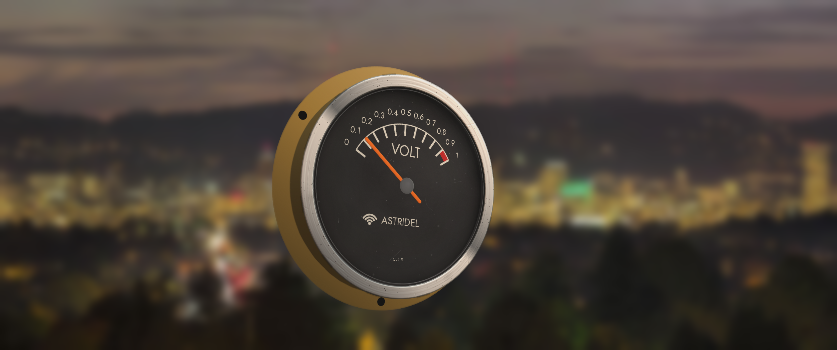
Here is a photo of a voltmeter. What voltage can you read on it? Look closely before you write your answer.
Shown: 0.1 V
